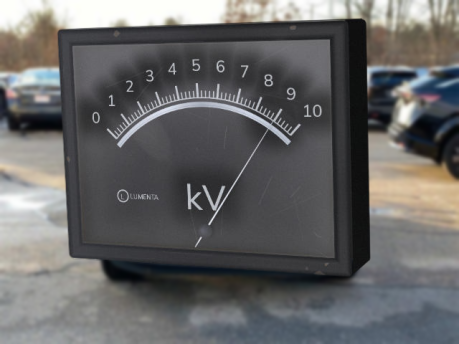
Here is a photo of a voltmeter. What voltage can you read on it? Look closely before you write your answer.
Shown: 9 kV
